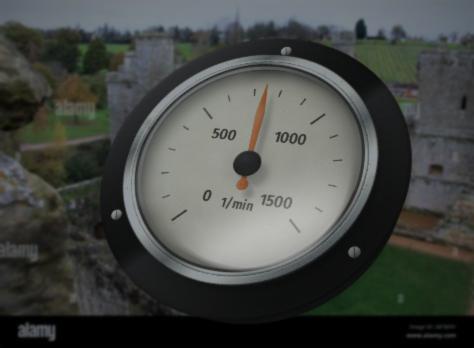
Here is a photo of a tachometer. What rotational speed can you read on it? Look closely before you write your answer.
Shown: 750 rpm
